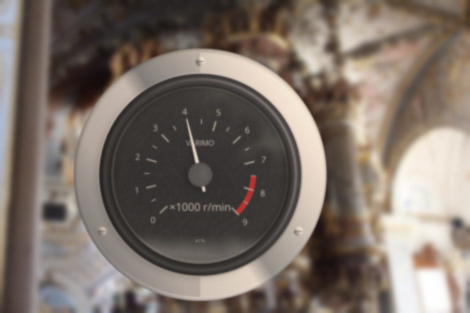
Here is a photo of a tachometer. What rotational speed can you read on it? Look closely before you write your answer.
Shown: 4000 rpm
